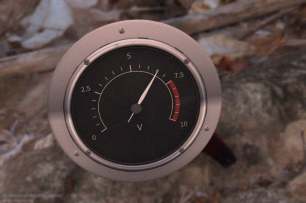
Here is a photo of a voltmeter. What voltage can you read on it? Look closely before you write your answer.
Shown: 6.5 V
